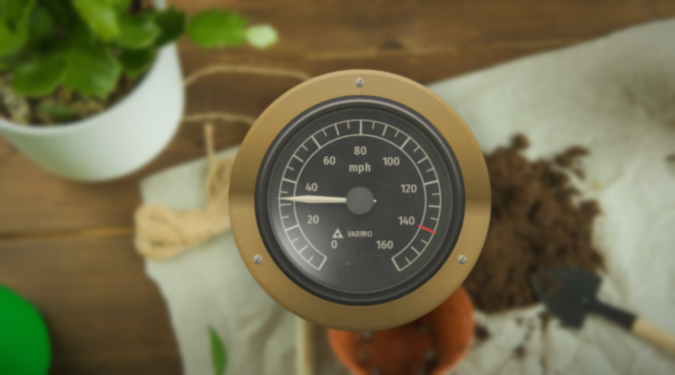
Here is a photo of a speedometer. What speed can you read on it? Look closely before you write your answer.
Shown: 32.5 mph
